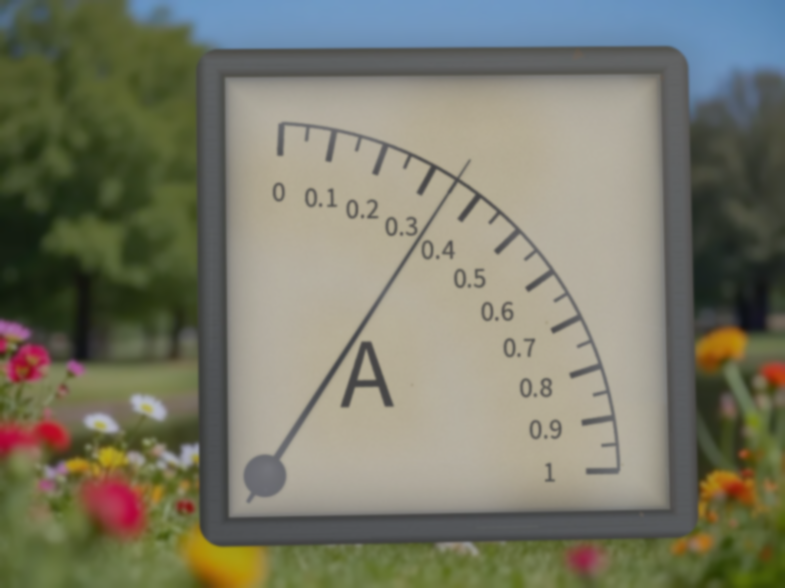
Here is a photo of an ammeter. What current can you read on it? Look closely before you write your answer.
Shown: 0.35 A
